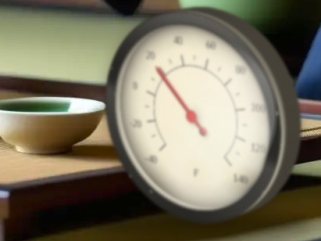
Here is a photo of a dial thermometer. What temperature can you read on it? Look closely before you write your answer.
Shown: 20 °F
